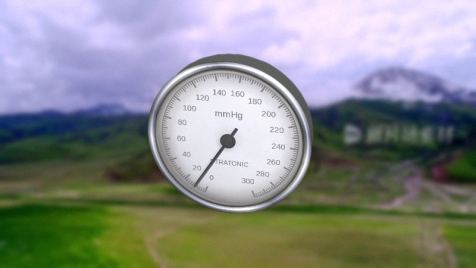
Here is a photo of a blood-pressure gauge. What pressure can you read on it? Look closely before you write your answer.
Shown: 10 mmHg
